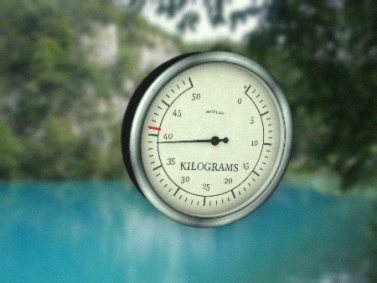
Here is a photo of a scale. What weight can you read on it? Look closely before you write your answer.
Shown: 39 kg
